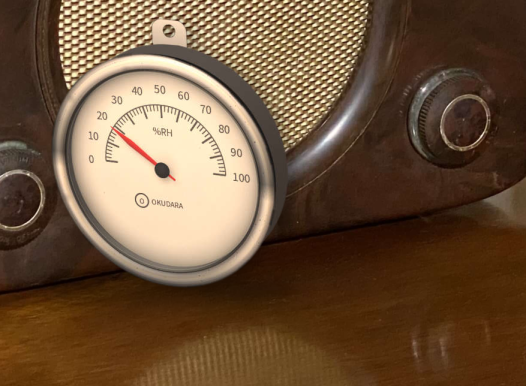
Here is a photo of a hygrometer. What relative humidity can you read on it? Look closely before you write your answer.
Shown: 20 %
